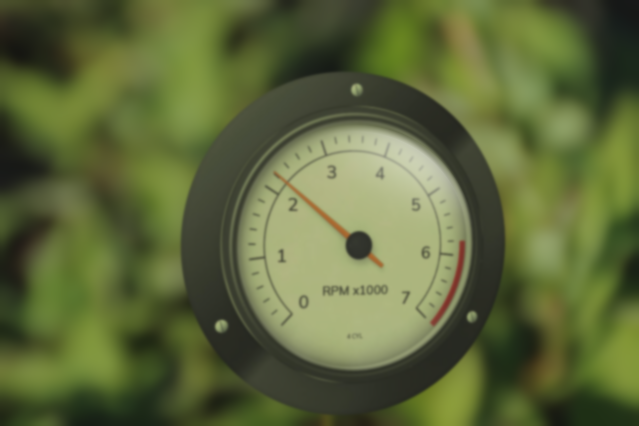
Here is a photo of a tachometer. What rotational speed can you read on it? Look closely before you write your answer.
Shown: 2200 rpm
